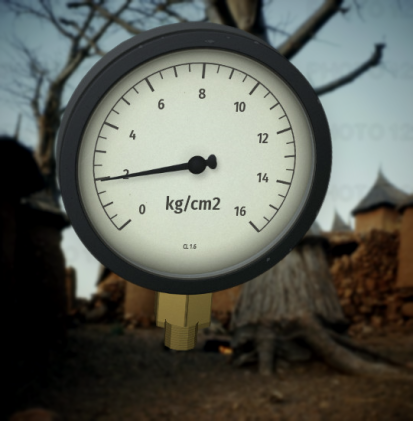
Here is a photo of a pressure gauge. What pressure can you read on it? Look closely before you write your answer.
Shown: 2 kg/cm²
